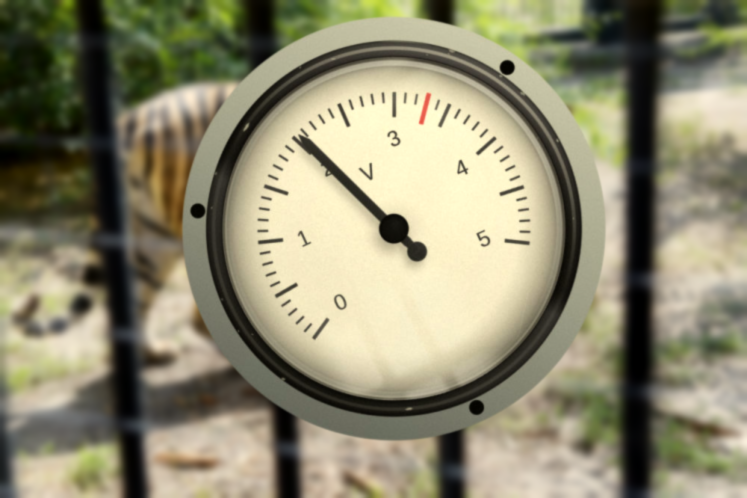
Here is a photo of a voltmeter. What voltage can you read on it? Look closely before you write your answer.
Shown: 2.05 V
